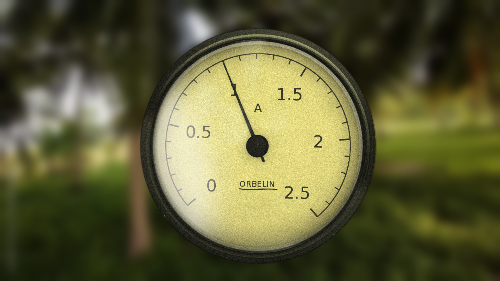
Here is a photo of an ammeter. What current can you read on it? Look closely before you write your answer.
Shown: 1 A
